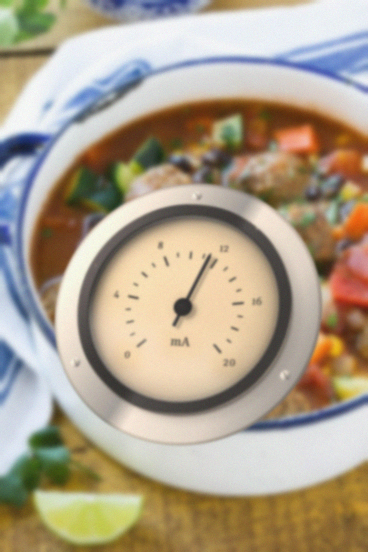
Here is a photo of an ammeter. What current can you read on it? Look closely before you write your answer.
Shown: 11.5 mA
